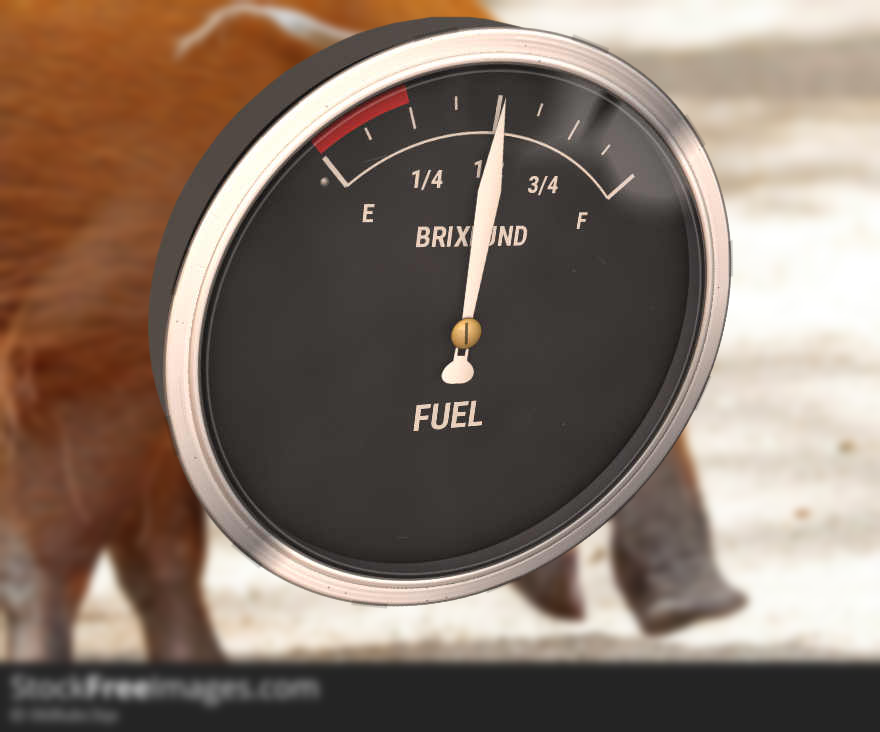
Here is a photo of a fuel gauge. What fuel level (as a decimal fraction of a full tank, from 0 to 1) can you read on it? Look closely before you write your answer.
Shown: 0.5
